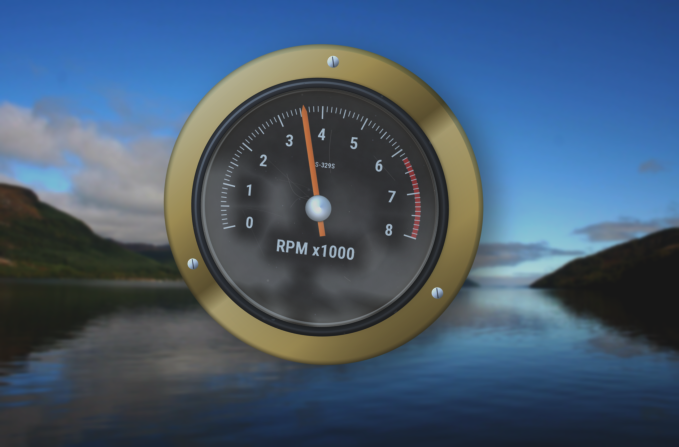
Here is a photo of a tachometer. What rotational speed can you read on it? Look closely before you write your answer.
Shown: 3600 rpm
